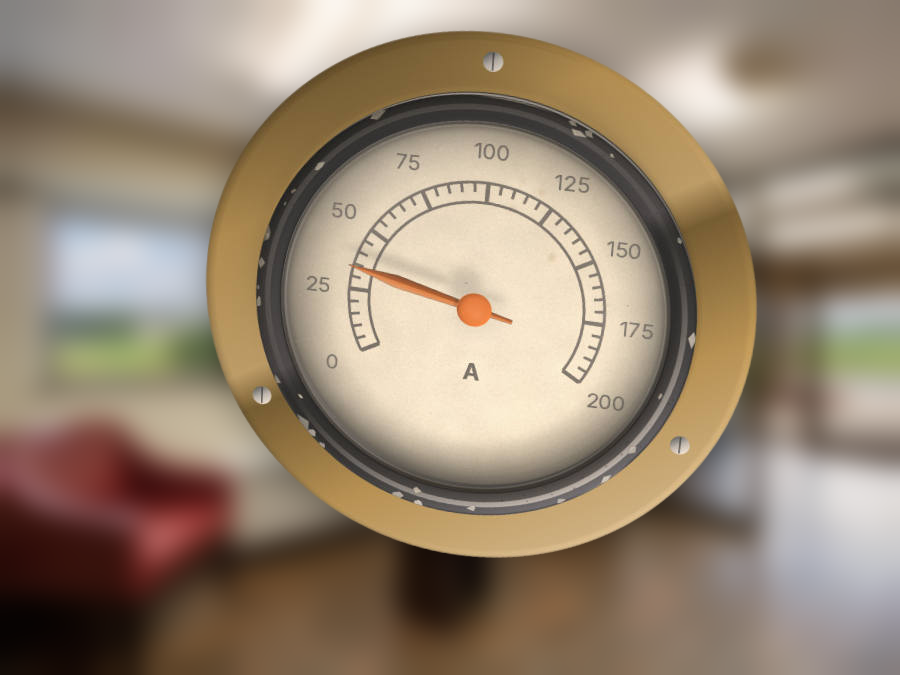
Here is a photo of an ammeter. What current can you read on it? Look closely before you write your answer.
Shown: 35 A
